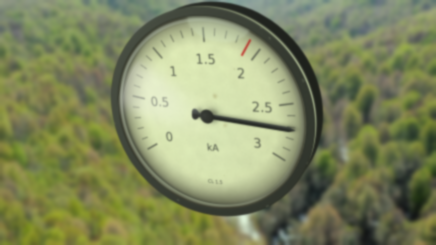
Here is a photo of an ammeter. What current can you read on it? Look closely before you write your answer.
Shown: 2.7 kA
